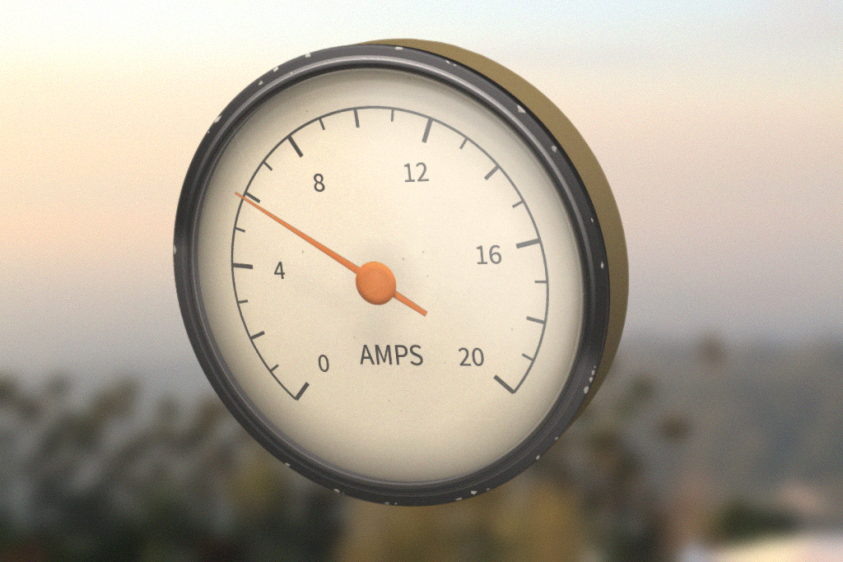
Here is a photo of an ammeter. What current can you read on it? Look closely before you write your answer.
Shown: 6 A
